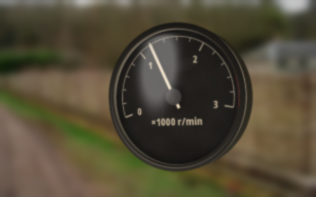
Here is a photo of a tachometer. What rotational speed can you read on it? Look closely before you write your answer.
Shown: 1200 rpm
